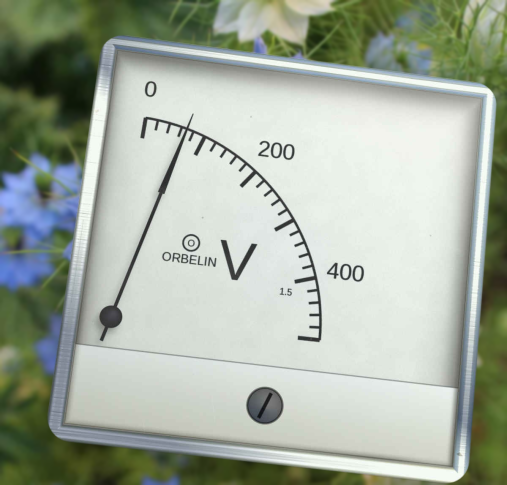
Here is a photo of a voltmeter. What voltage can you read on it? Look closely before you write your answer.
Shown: 70 V
